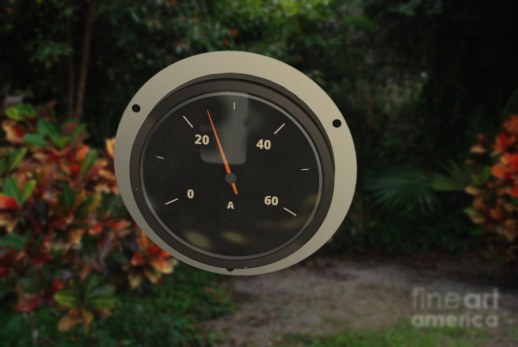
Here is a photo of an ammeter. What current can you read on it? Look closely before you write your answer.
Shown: 25 A
